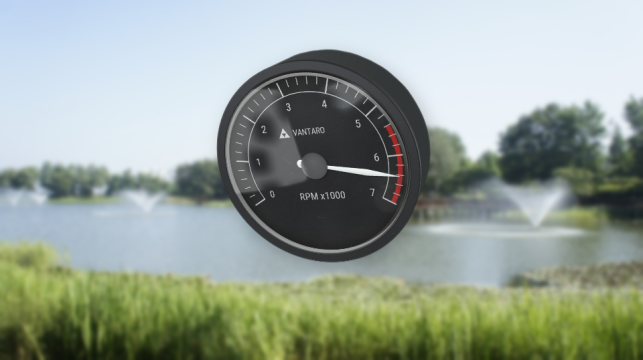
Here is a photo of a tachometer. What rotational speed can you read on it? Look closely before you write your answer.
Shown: 6400 rpm
